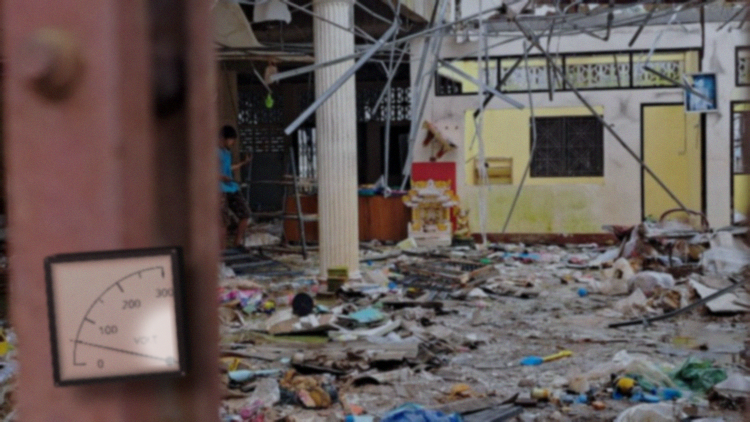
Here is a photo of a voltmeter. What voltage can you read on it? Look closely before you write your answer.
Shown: 50 V
